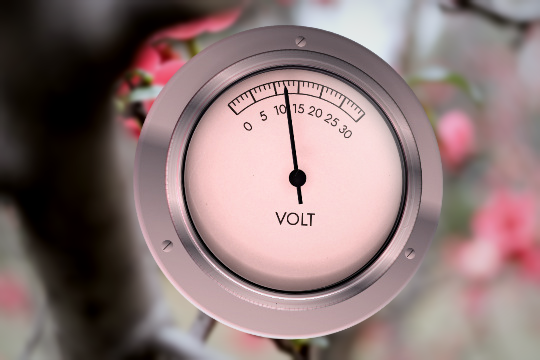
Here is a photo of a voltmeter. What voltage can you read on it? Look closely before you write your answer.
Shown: 12 V
